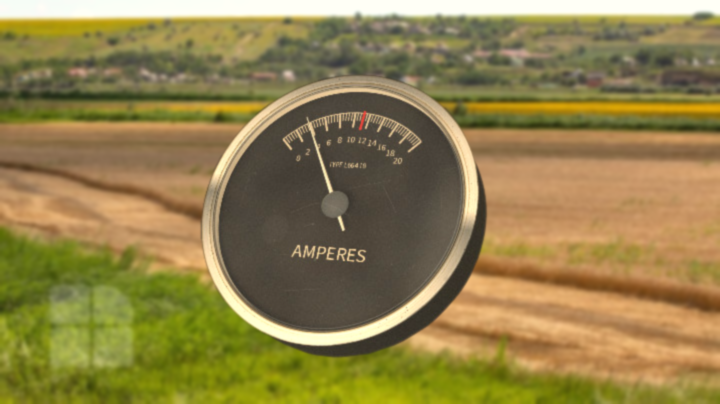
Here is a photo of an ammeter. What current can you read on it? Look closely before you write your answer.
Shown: 4 A
